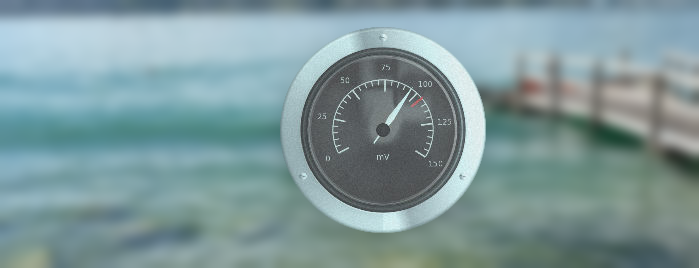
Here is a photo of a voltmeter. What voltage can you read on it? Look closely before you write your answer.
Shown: 95 mV
